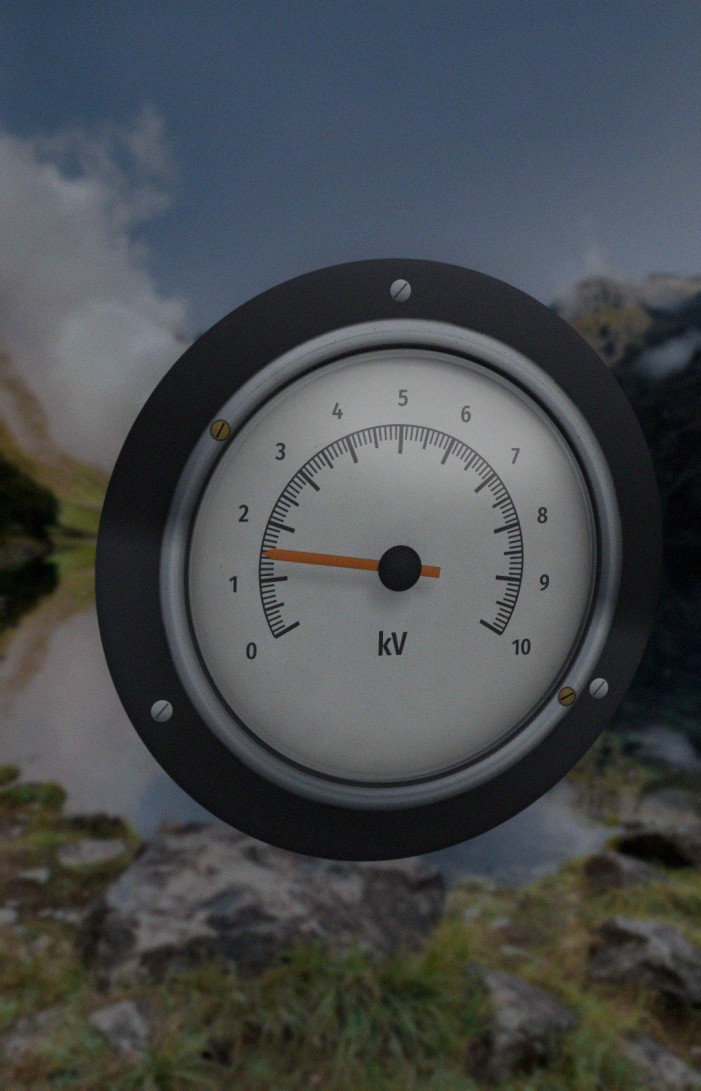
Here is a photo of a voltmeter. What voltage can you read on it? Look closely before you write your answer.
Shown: 1.5 kV
